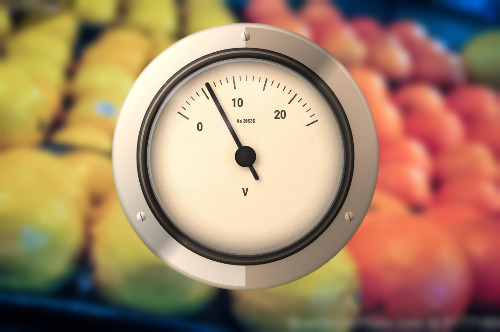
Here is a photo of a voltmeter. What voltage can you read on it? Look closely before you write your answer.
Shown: 6 V
